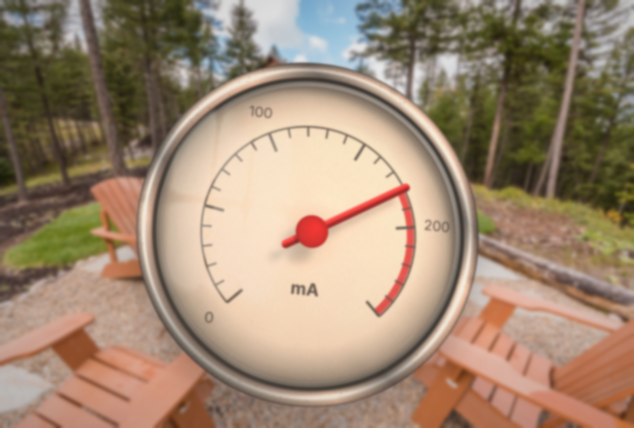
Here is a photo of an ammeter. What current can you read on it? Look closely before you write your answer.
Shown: 180 mA
